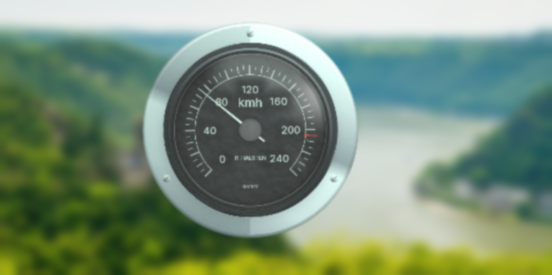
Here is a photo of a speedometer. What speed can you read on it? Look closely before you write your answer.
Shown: 75 km/h
